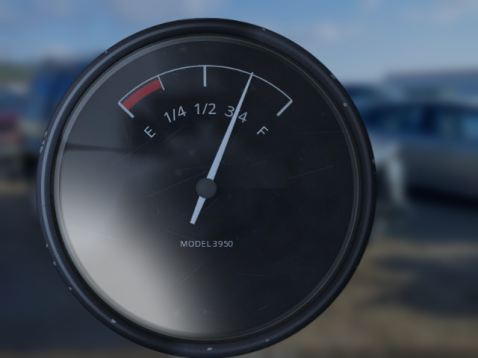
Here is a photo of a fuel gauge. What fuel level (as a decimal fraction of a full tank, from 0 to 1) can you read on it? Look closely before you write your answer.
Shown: 0.75
